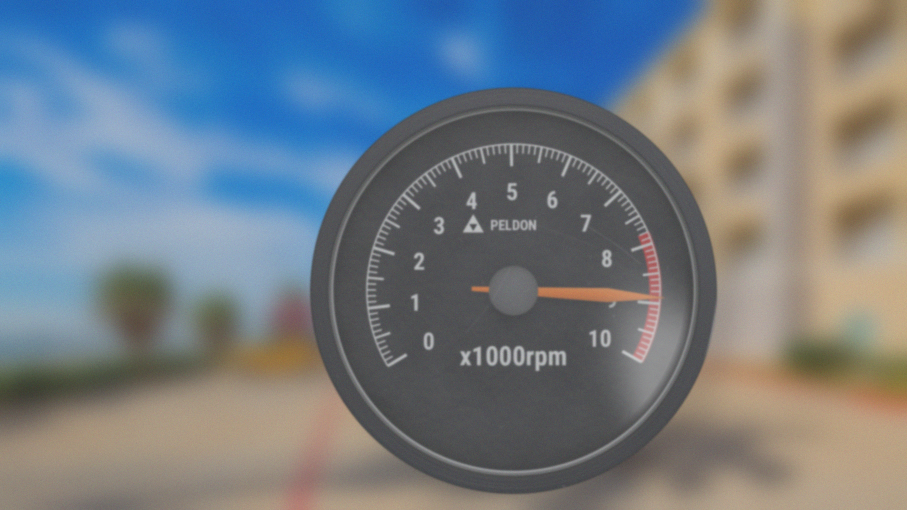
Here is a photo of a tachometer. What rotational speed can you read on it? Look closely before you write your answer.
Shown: 8900 rpm
